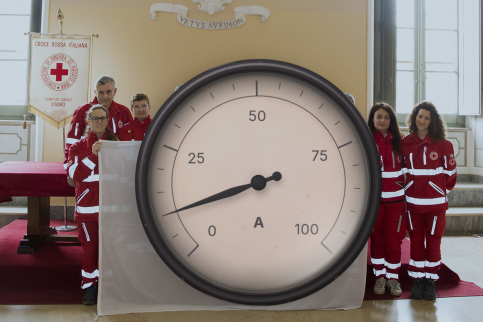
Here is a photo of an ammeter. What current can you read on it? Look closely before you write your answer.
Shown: 10 A
